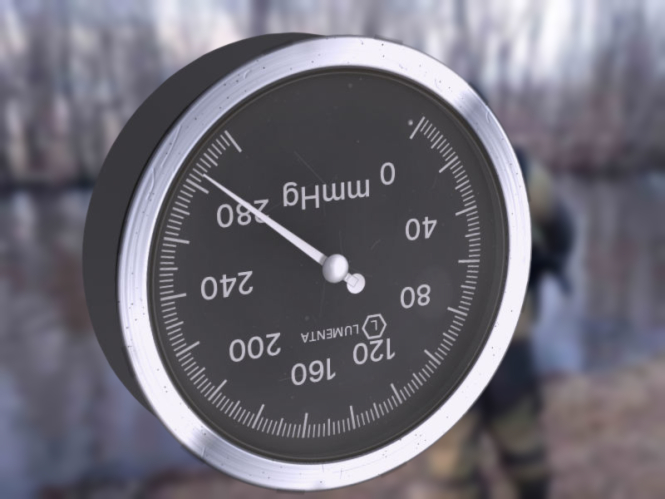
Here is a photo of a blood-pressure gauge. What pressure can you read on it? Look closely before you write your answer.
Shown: 284 mmHg
